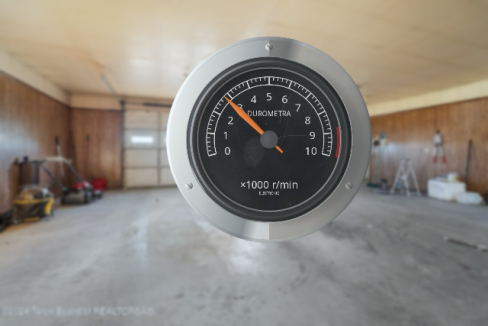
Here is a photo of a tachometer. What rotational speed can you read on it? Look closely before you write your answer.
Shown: 2800 rpm
